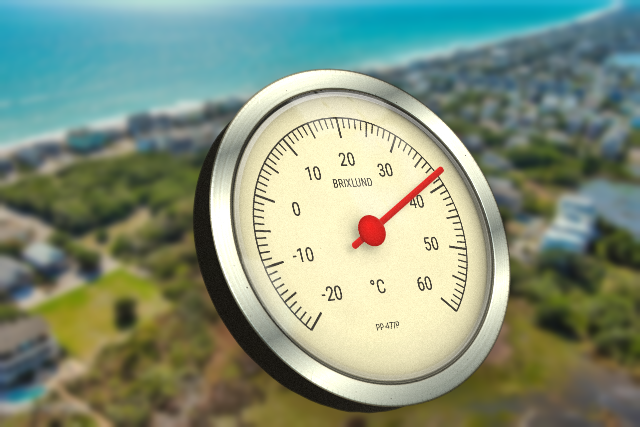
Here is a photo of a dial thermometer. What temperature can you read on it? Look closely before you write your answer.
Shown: 38 °C
